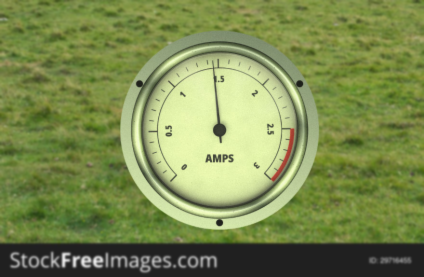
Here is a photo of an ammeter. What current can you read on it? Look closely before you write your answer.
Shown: 1.45 A
